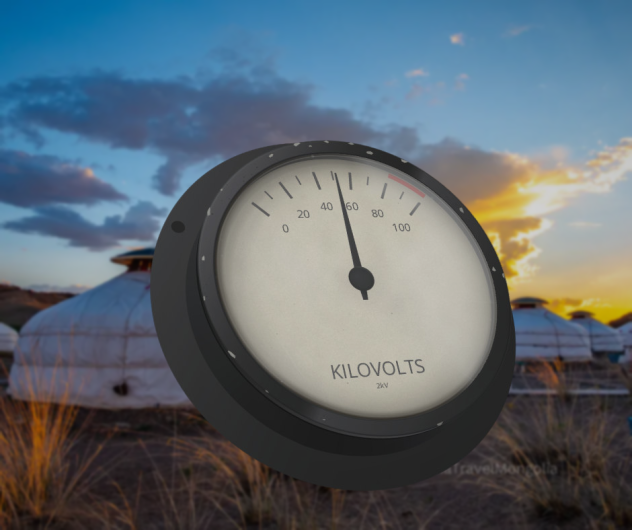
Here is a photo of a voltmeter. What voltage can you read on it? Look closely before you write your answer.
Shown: 50 kV
